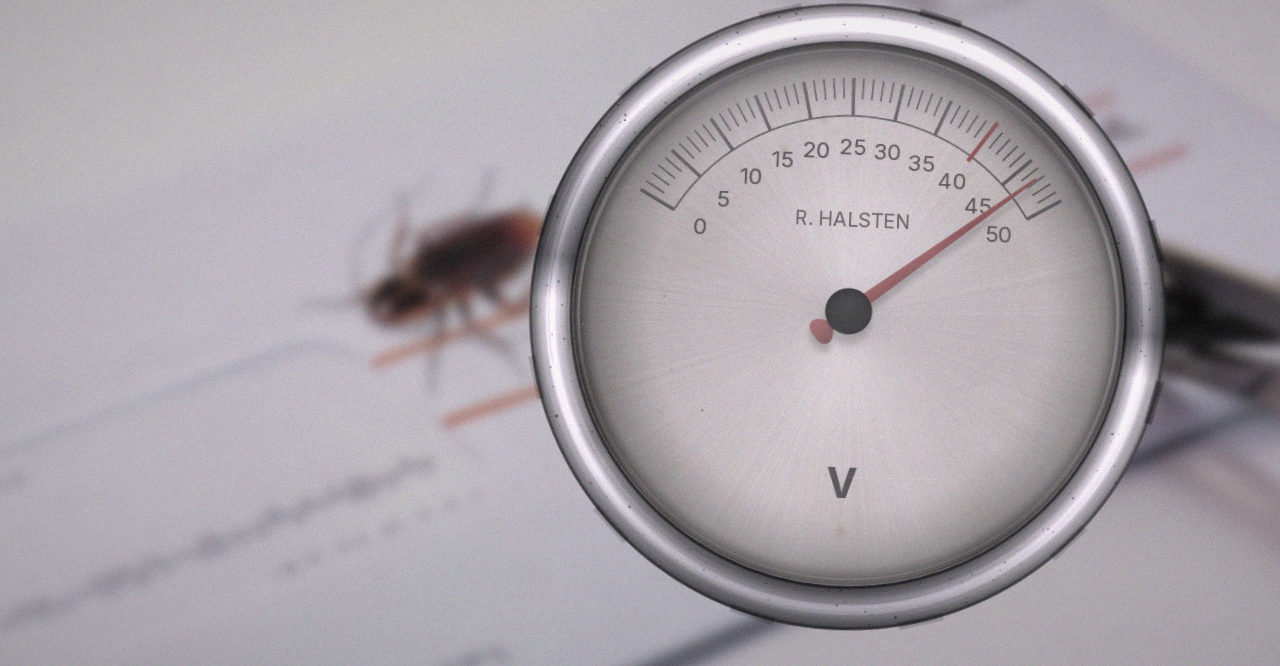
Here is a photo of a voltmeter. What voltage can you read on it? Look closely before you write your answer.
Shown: 47 V
